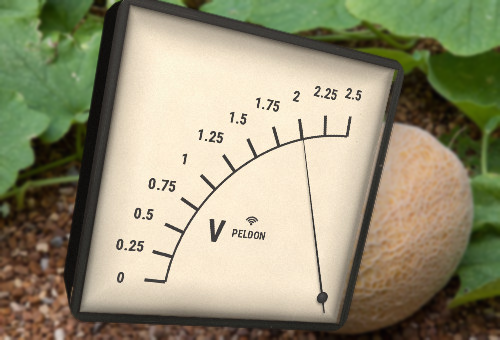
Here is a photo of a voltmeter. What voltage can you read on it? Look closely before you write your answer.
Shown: 2 V
